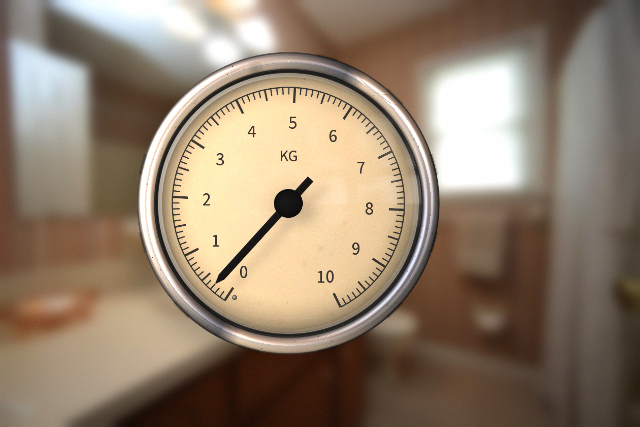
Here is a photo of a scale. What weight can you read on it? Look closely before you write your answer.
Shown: 0.3 kg
